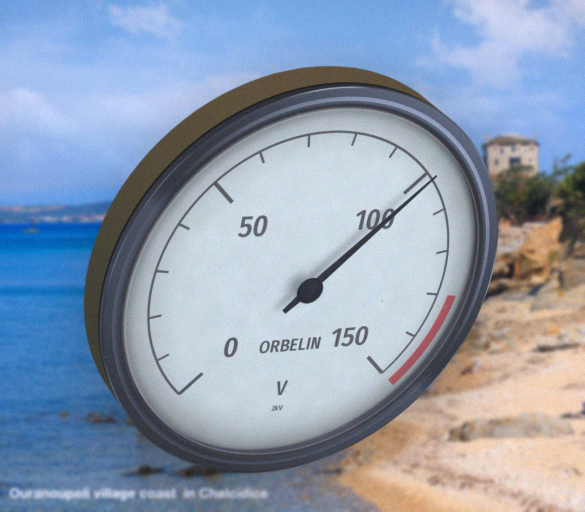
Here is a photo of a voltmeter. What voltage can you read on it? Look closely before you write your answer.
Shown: 100 V
